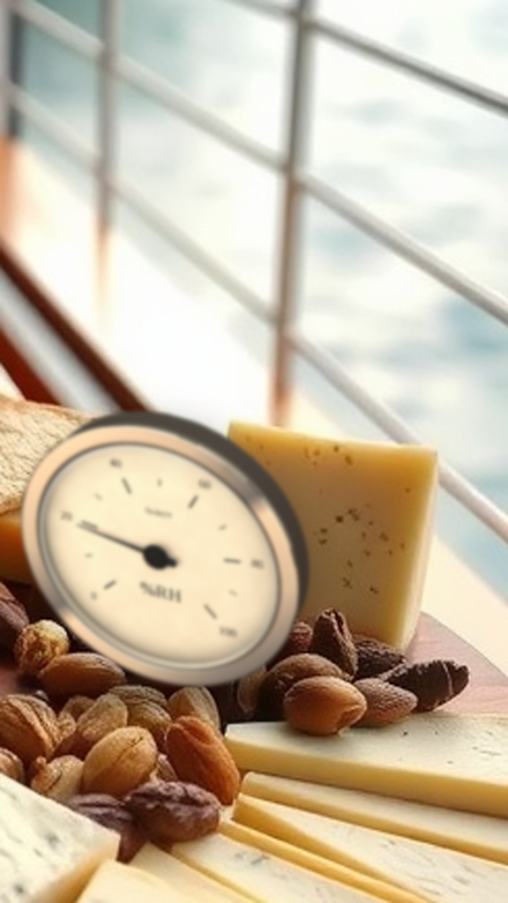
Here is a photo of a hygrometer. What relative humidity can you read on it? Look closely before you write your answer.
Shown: 20 %
